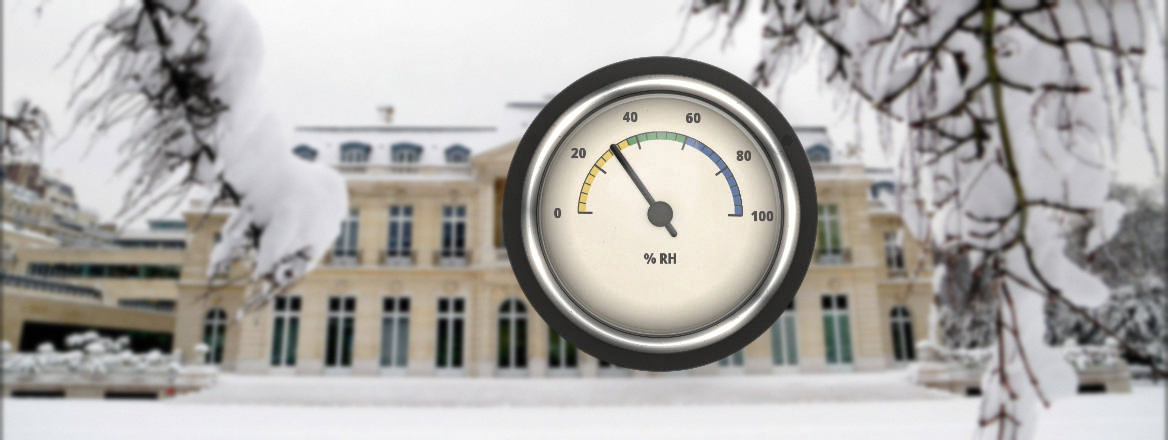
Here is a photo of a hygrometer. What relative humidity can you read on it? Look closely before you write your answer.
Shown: 30 %
